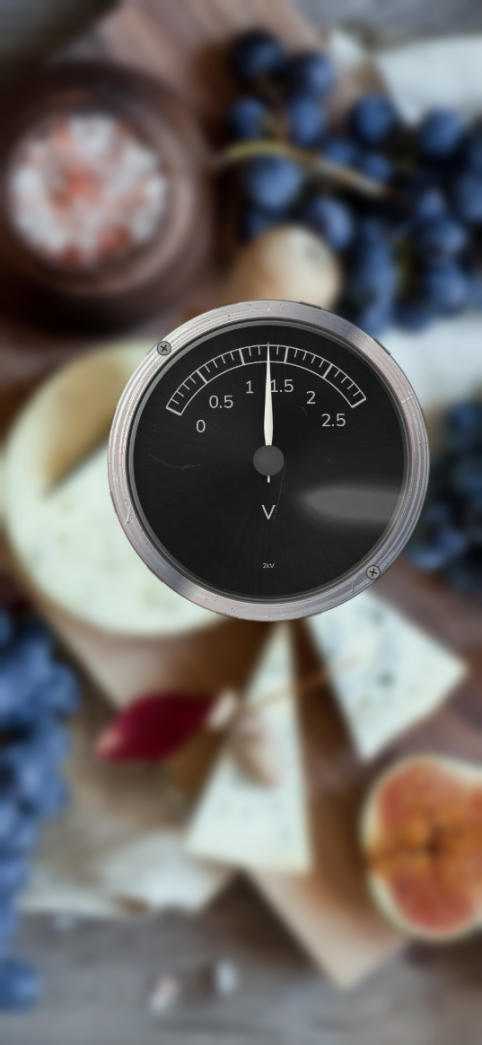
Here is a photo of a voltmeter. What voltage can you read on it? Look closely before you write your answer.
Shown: 1.3 V
